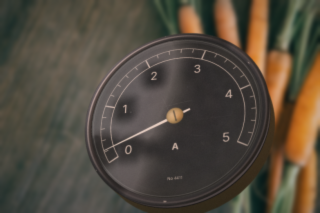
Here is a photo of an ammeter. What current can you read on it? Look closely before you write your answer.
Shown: 0.2 A
